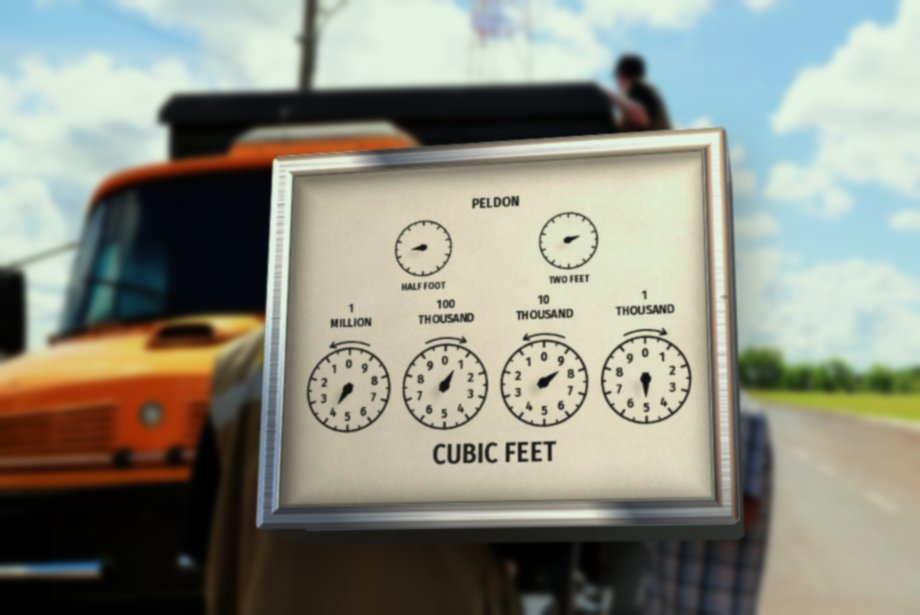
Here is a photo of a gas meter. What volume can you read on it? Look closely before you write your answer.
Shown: 408500 ft³
